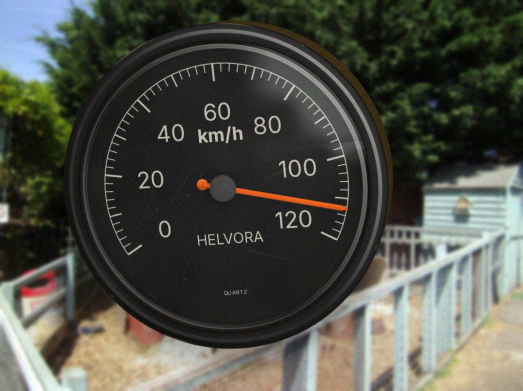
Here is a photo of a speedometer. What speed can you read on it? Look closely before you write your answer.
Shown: 112 km/h
